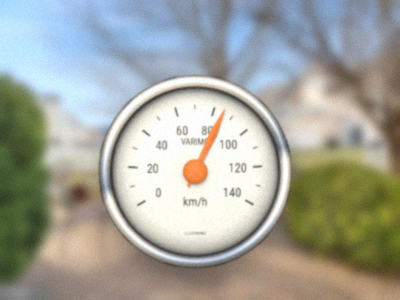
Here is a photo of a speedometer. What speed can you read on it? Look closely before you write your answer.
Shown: 85 km/h
